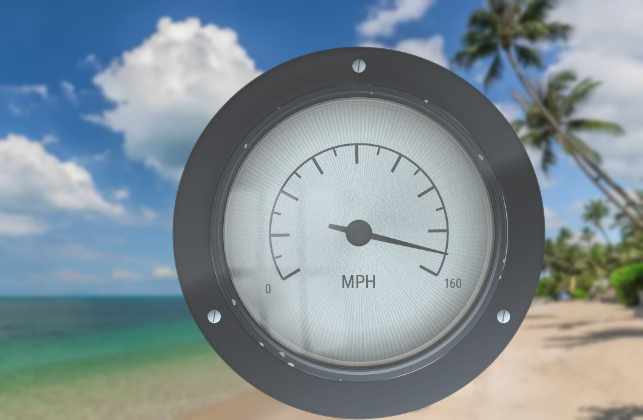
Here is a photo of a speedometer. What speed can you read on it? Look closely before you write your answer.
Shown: 150 mph
